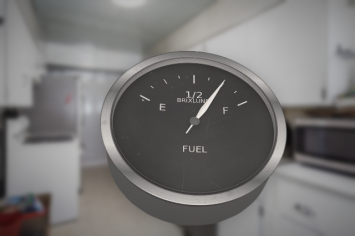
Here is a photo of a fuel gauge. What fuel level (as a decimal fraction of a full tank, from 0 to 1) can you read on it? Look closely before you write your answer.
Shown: 0.75
